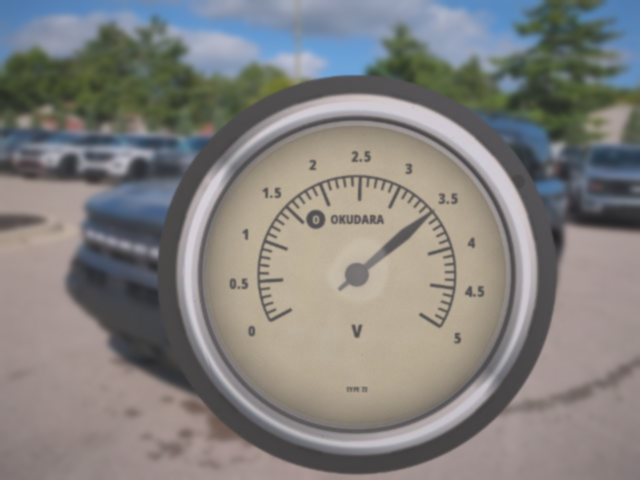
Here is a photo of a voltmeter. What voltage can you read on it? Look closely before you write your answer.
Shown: 3.5 V
